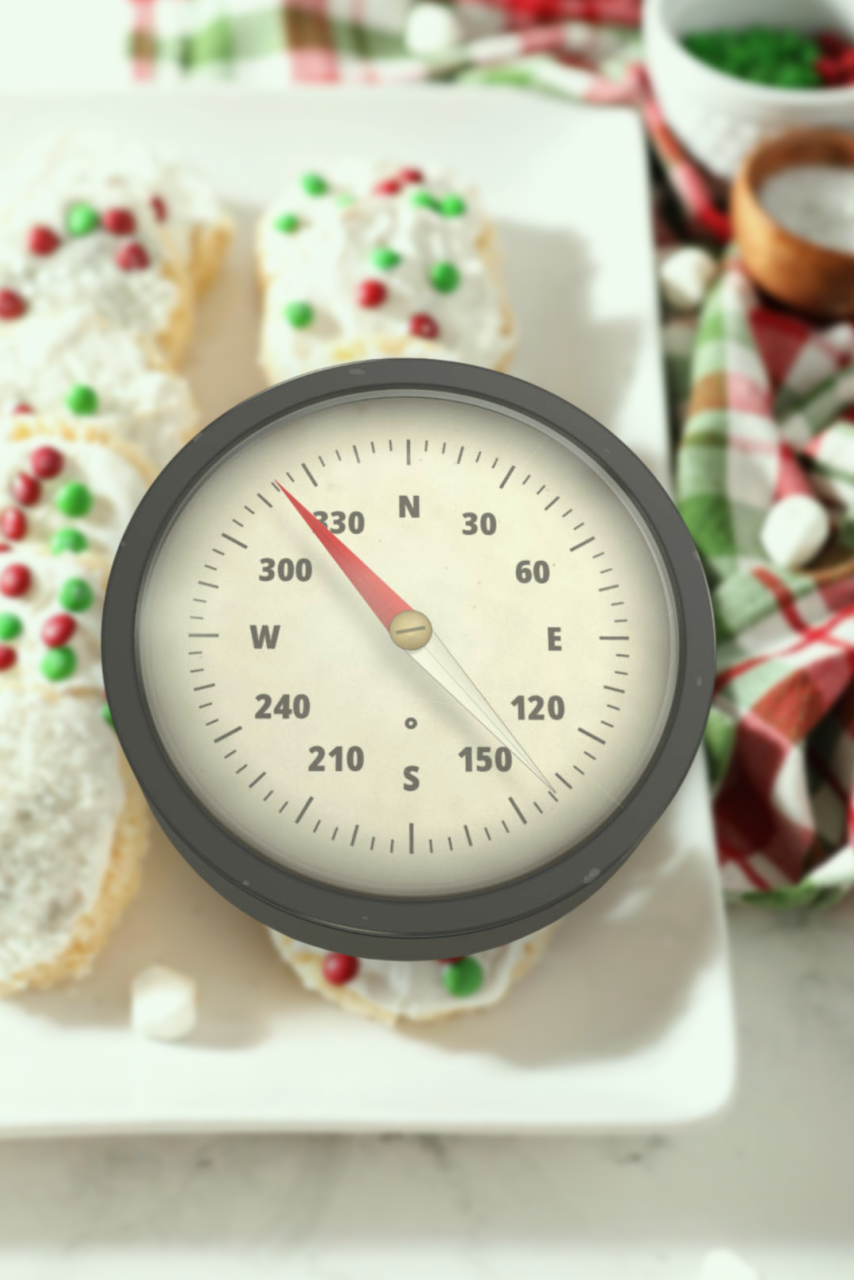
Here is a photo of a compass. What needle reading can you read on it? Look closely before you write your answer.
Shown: 320 °
